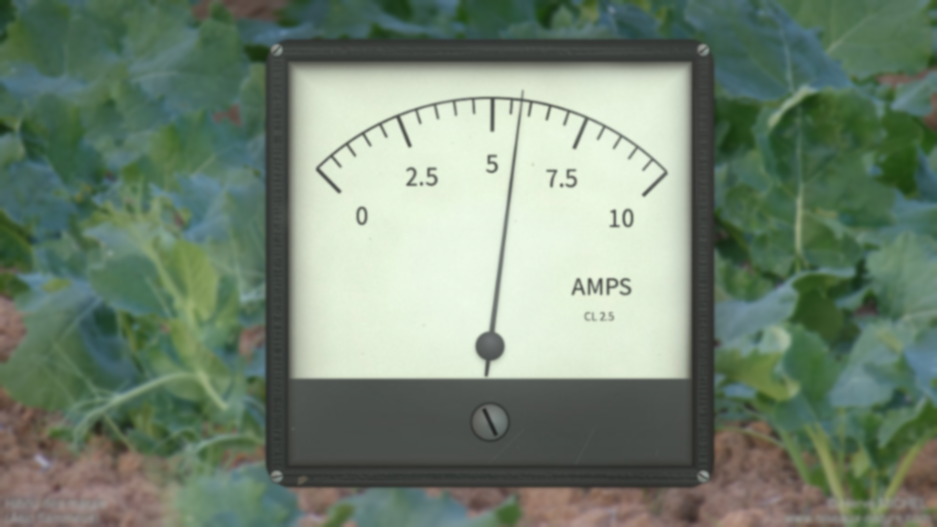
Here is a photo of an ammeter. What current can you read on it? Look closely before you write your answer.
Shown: 5.75 A
